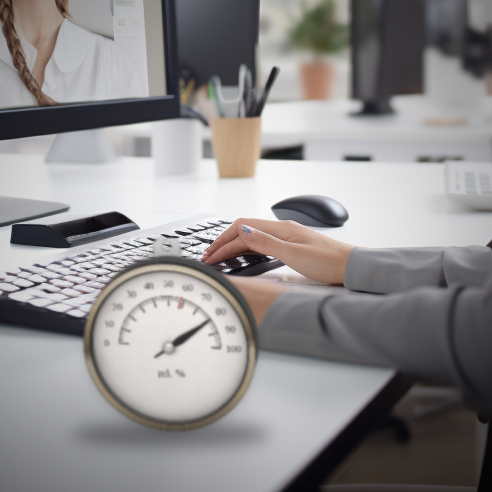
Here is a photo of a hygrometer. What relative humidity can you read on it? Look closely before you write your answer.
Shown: 80 %
